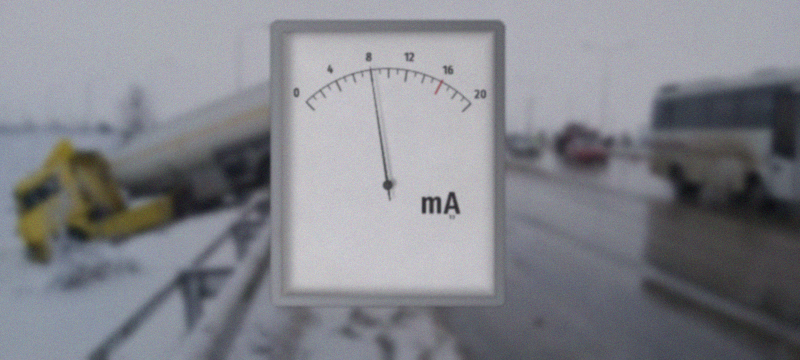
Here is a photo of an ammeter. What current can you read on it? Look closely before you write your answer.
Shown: 8 mA
